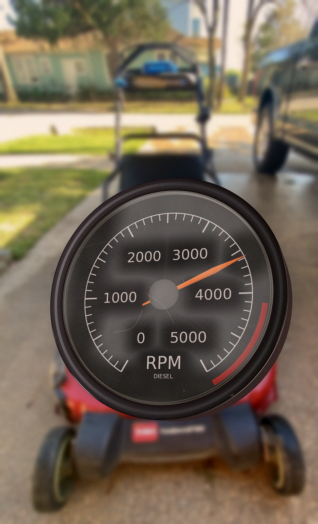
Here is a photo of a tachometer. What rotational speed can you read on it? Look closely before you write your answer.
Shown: 3600 rpm
